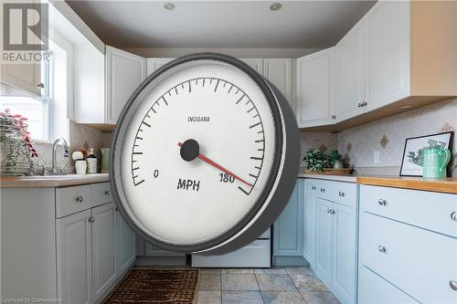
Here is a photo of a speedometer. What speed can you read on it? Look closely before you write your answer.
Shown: 175 mph
